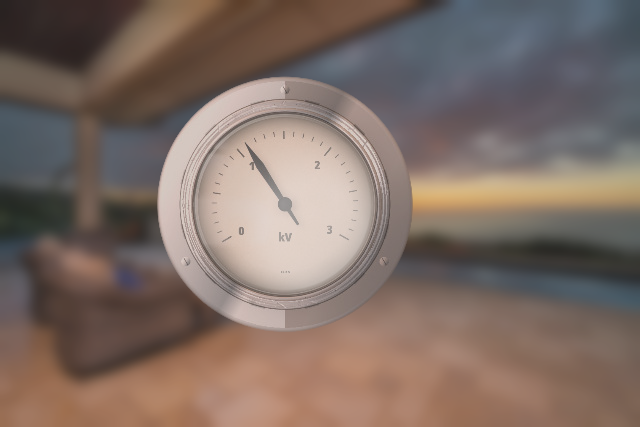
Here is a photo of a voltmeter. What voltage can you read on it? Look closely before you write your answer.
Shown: 1.1 kV
